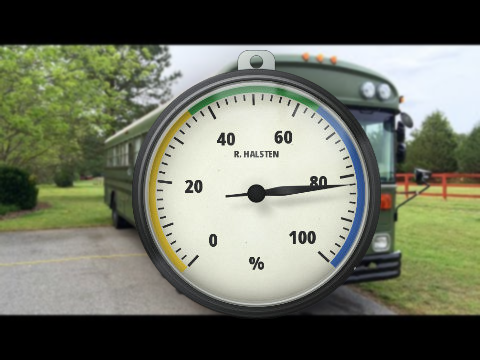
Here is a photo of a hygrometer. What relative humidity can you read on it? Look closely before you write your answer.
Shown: 82 %
